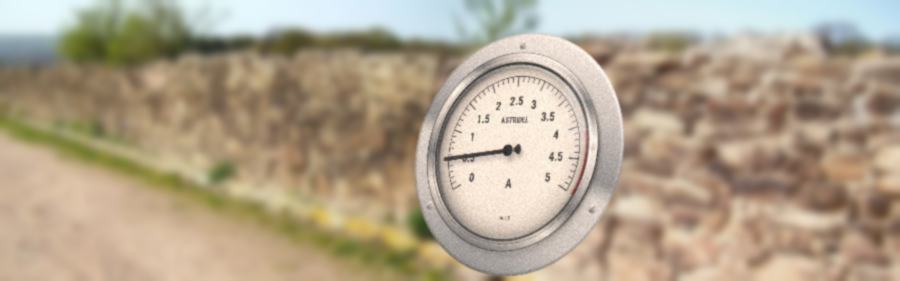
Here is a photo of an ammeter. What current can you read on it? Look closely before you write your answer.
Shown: 0.5 A
